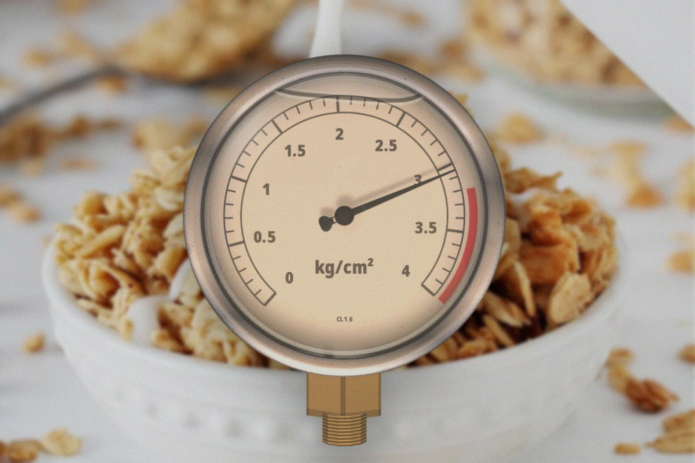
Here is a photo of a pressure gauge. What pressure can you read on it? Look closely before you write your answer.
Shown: 3.05 kg/cm²
